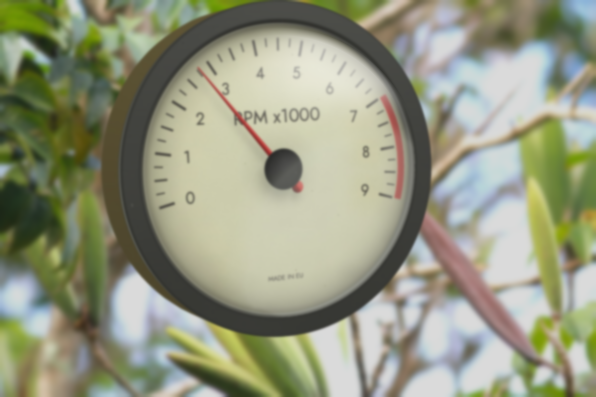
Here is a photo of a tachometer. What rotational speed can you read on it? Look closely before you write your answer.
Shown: 2750 rpm
